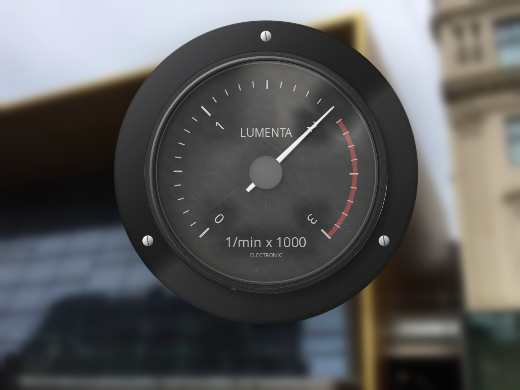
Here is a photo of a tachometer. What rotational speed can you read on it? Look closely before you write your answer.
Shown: 2000 rpm
